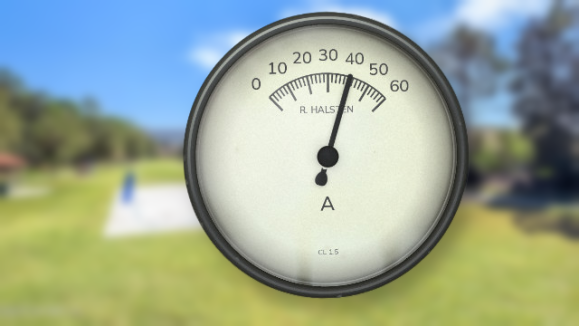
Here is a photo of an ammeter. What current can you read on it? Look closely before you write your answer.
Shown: 40 A
